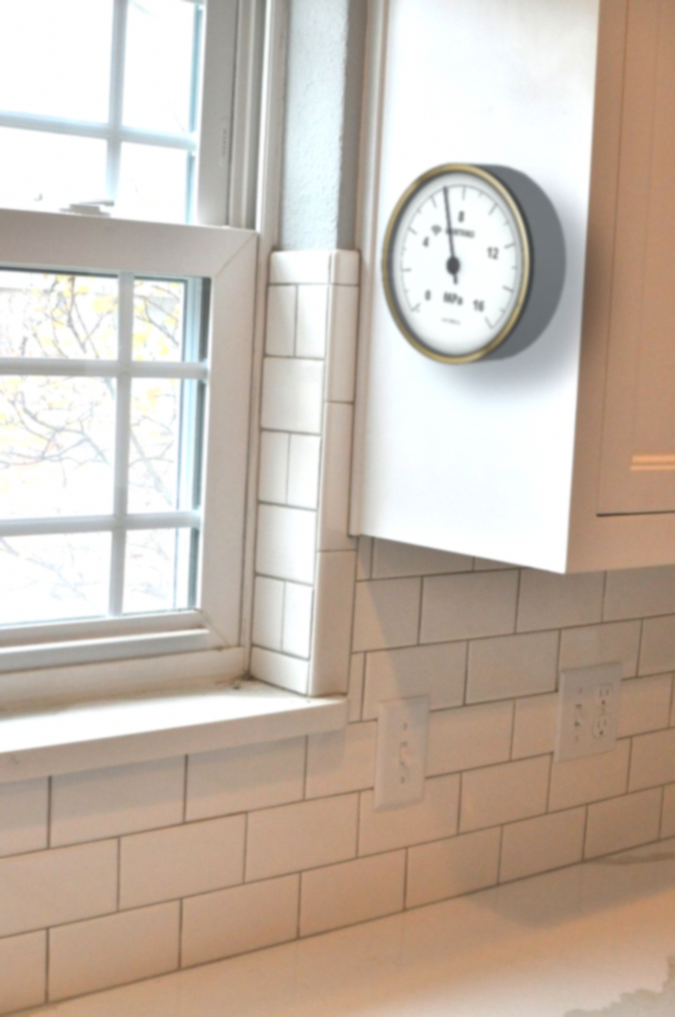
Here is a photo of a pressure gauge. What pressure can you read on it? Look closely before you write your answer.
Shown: 7 MPa
